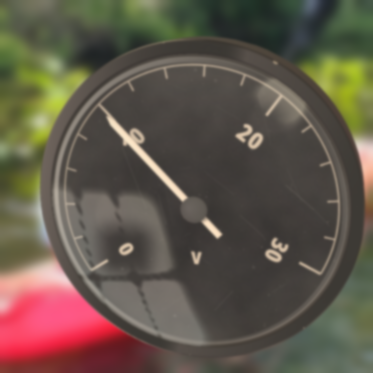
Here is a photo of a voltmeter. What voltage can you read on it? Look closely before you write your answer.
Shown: 10 V
